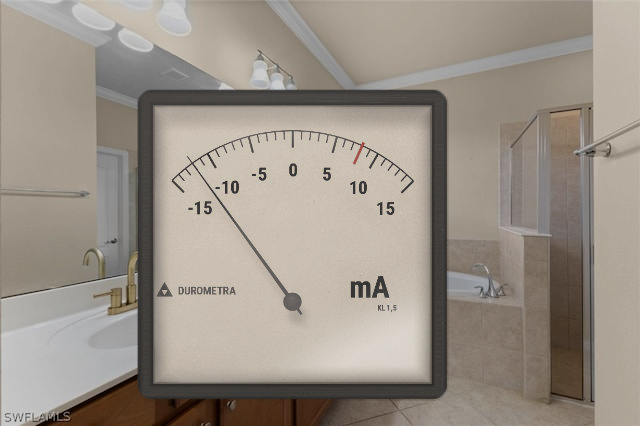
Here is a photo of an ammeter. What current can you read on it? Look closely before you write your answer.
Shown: -12 mA
